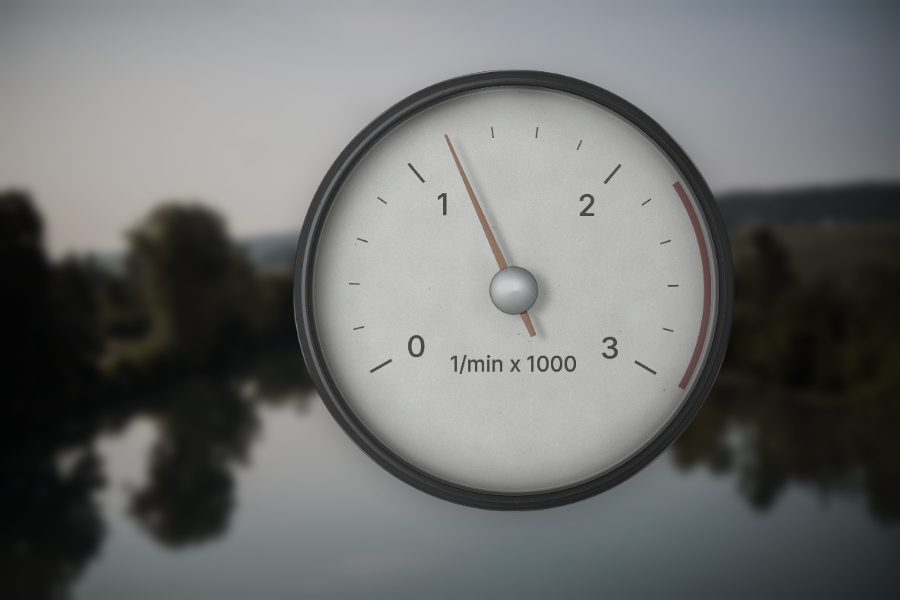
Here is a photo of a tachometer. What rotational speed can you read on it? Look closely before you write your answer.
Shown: 1200 rpm
